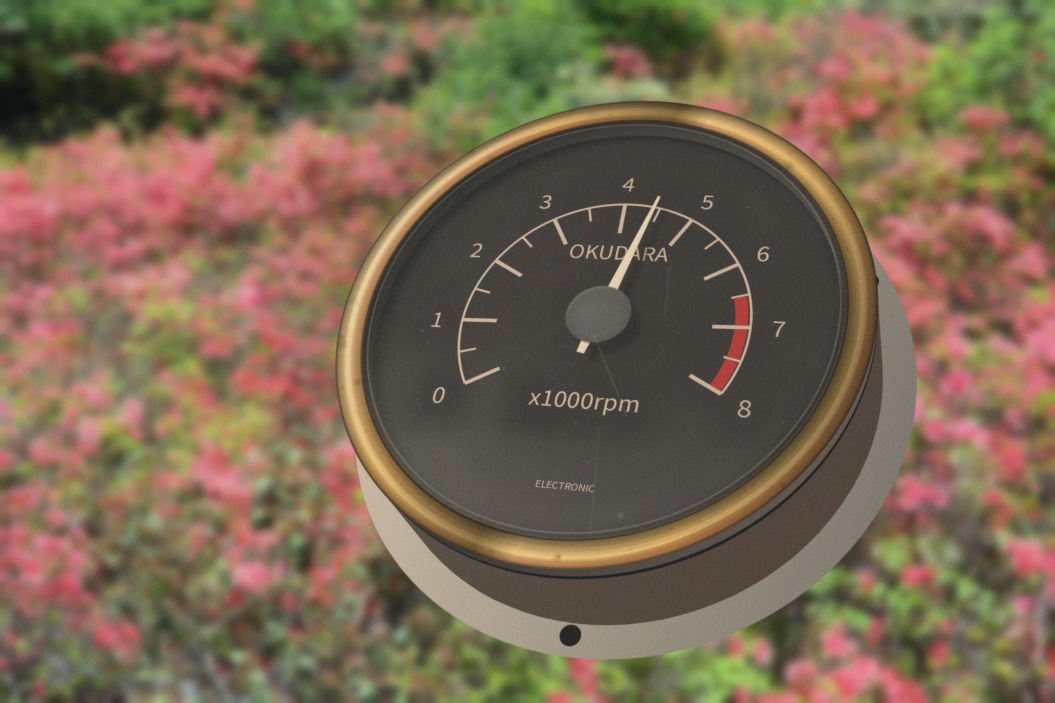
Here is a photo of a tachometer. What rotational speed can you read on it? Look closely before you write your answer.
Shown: 4500 rpm
